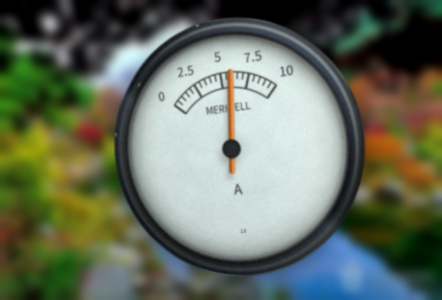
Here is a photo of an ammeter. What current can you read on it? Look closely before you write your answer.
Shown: 6 A
